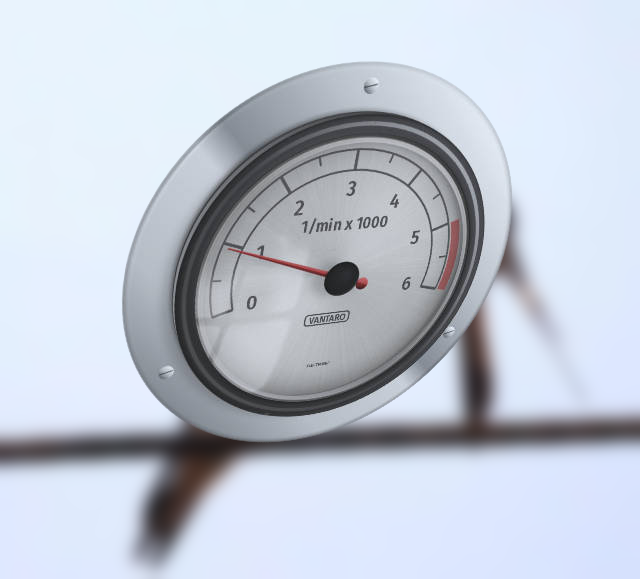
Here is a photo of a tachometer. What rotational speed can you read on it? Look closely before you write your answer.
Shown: 1000 rpm
